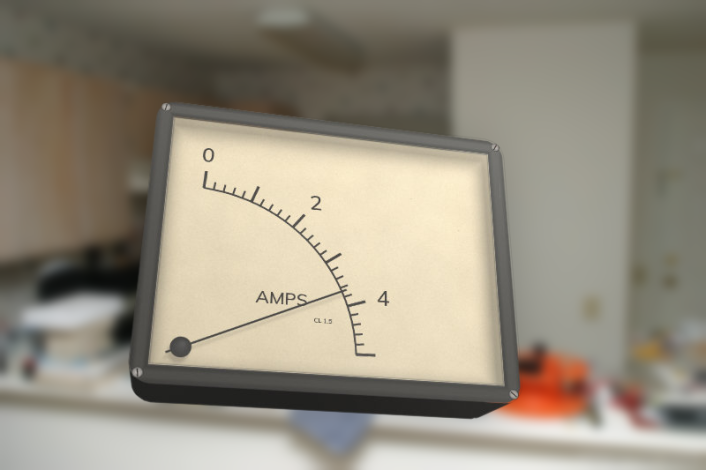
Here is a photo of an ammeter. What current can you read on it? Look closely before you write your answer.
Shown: 3.7 A
